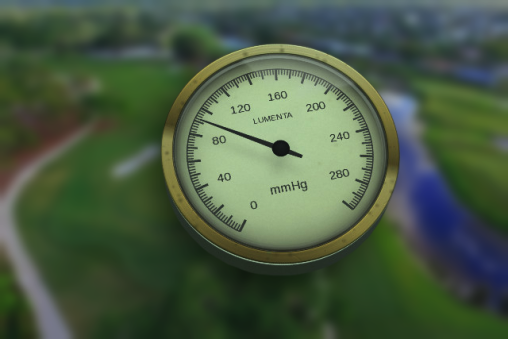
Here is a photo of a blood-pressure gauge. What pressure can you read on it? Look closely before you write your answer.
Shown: 90 mmHg
